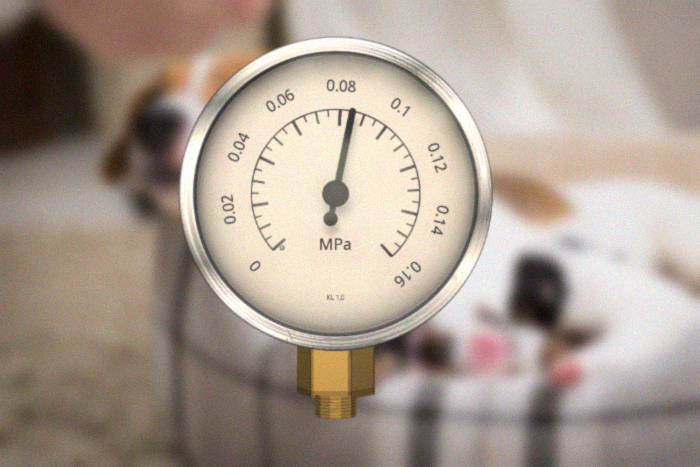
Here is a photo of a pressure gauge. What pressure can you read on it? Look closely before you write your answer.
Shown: 0.085 MPa
